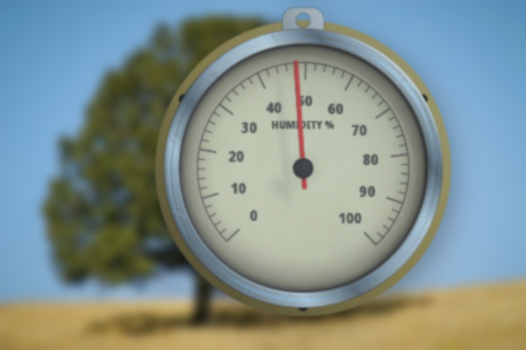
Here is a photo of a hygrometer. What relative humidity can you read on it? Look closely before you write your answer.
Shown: 48 %
